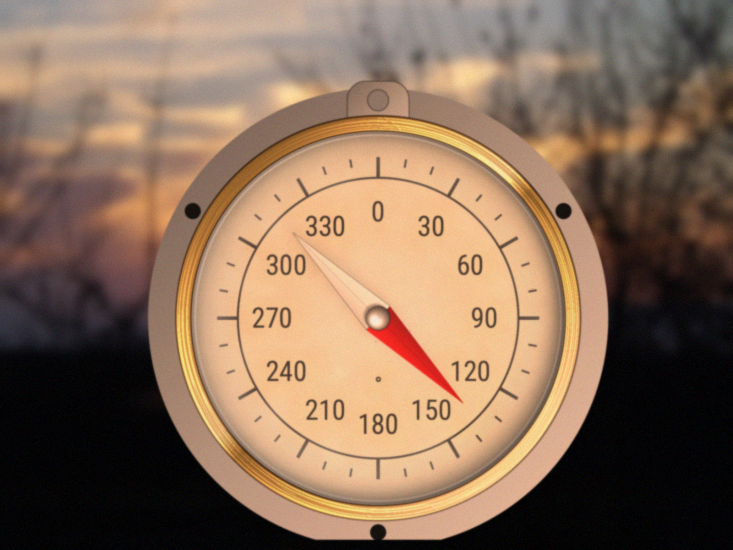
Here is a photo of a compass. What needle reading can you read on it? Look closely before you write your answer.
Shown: 135 °
